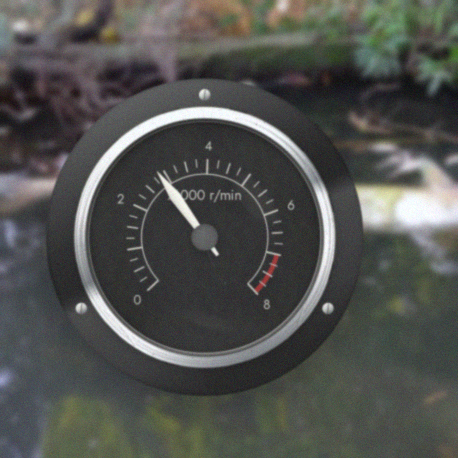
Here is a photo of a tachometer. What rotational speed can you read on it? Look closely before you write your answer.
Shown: 2875 rpm
